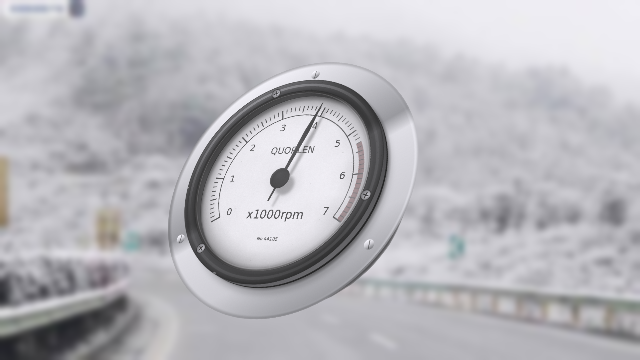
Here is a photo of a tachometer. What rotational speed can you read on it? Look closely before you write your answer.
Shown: 4000 rpm
